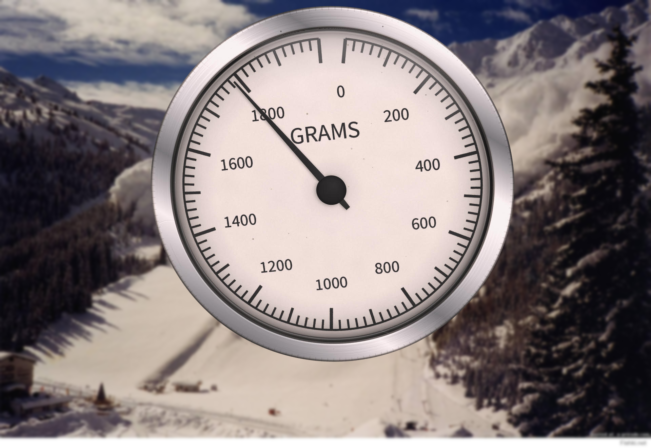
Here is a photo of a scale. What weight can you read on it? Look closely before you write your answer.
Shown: 1790 g
